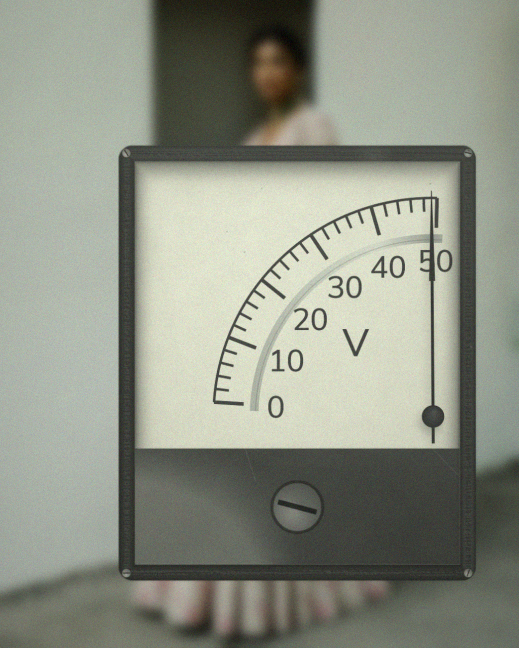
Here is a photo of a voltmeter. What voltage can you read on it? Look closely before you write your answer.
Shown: 49 V
